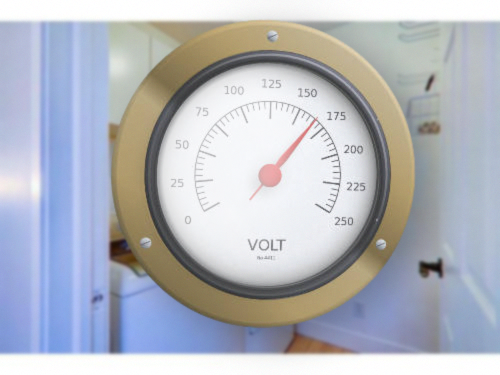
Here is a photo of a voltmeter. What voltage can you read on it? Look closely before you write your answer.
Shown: 165 V
